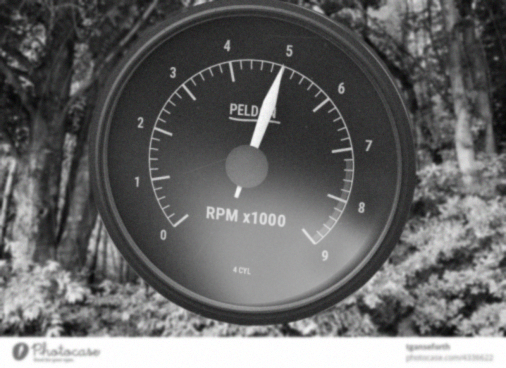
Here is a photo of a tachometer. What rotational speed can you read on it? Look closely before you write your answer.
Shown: 5000 rpm
